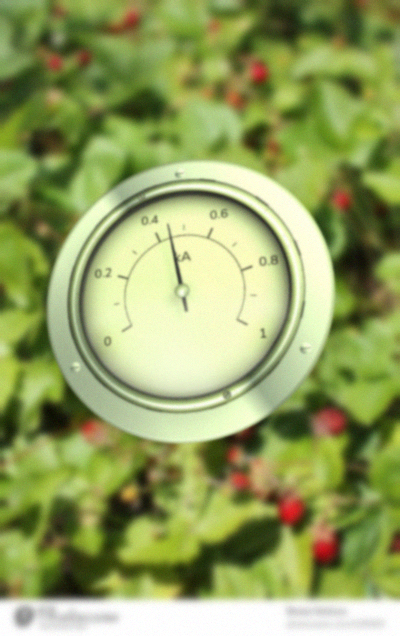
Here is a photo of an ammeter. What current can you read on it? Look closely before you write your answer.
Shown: 0.45 kA
